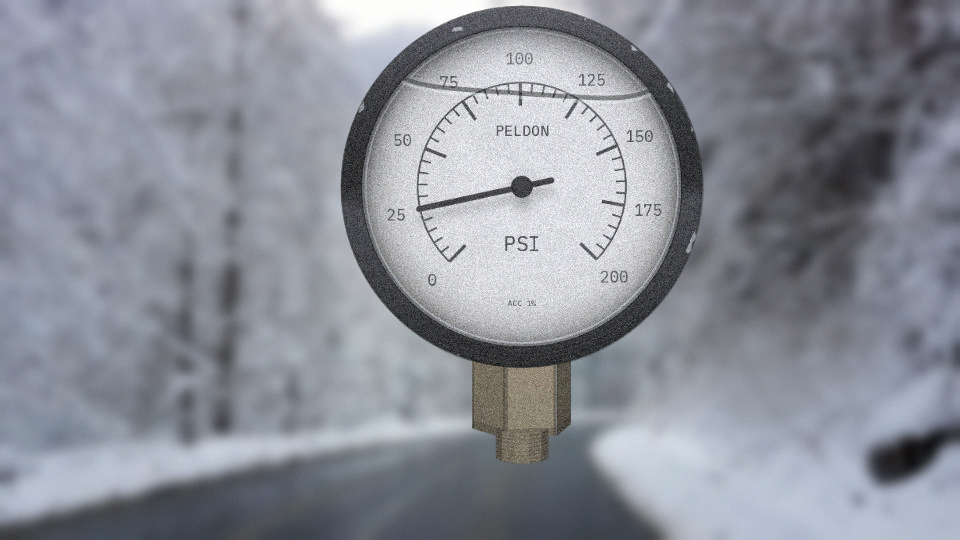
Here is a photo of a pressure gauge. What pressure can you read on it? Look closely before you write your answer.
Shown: 25 psi
